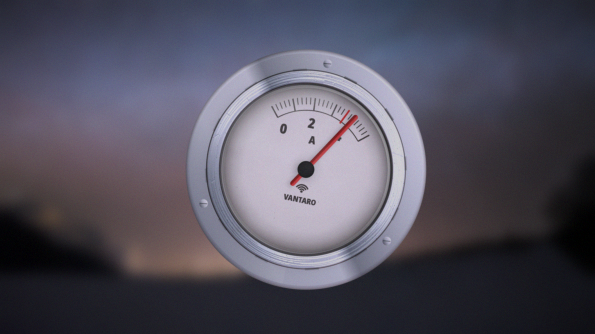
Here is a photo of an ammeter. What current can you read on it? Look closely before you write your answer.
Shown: 4 A
